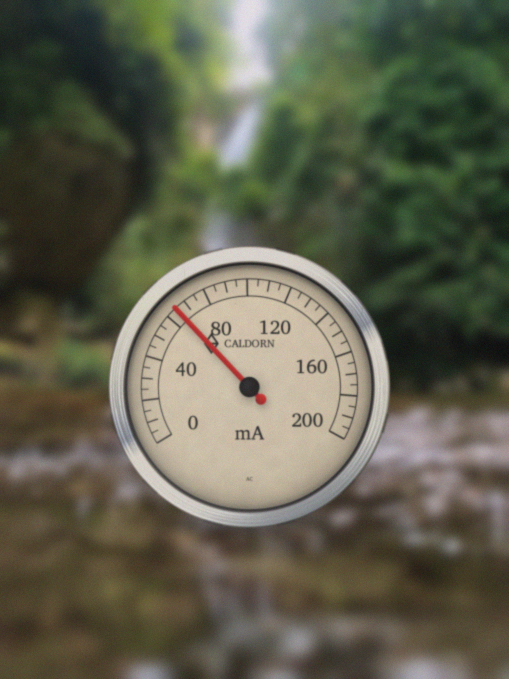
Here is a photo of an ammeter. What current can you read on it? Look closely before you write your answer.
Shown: 65 mA
